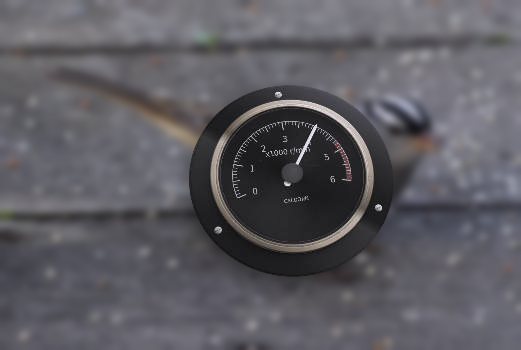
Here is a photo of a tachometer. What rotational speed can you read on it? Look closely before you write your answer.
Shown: 4000 rpm
